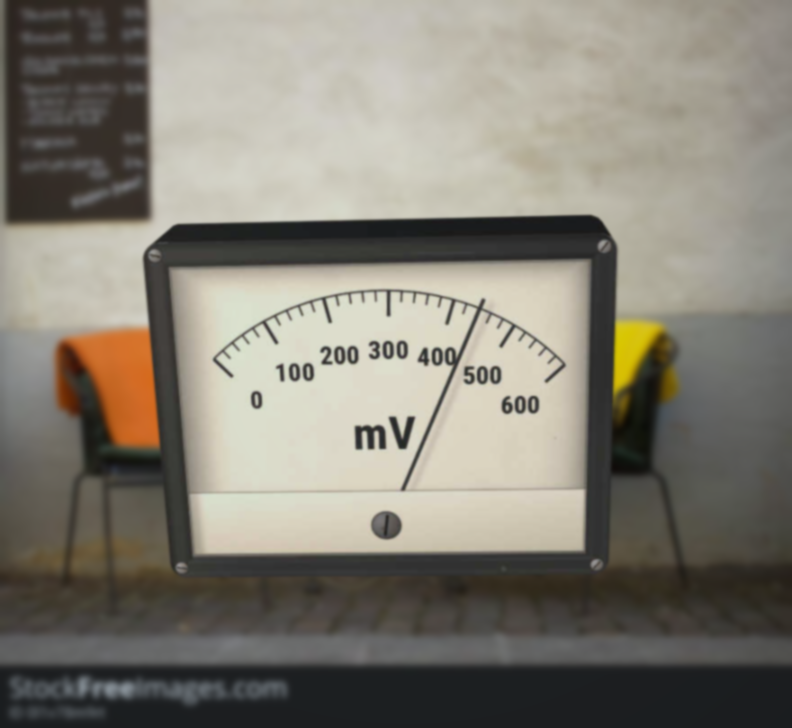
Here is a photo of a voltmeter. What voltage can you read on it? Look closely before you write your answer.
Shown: 440 mV
